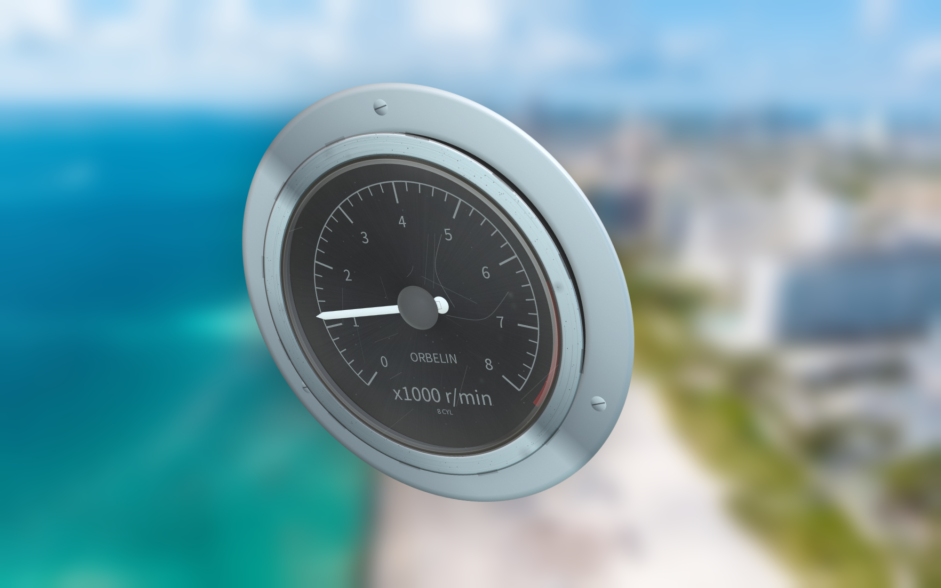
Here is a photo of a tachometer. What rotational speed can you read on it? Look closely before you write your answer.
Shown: 1200 rpm
